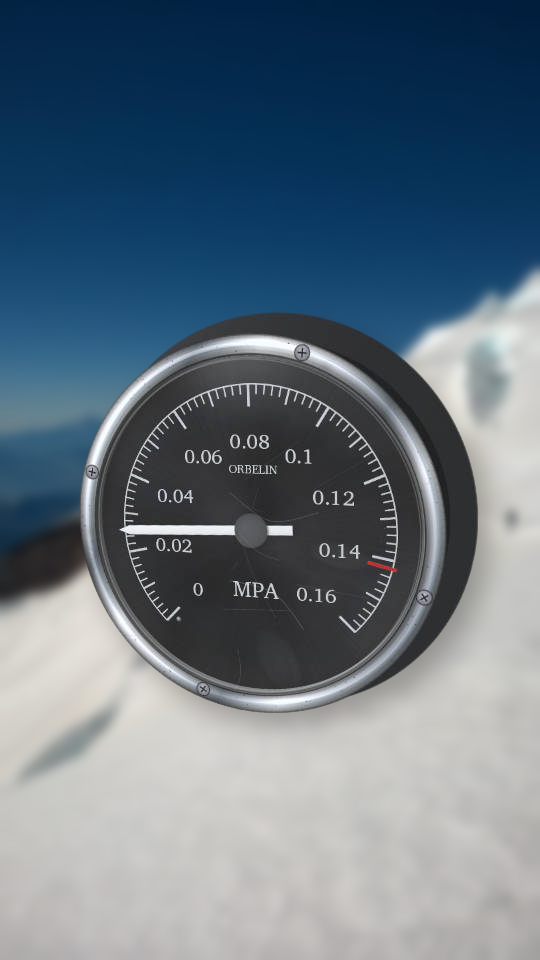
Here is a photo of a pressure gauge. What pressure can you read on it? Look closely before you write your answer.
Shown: 0.026 MPa
